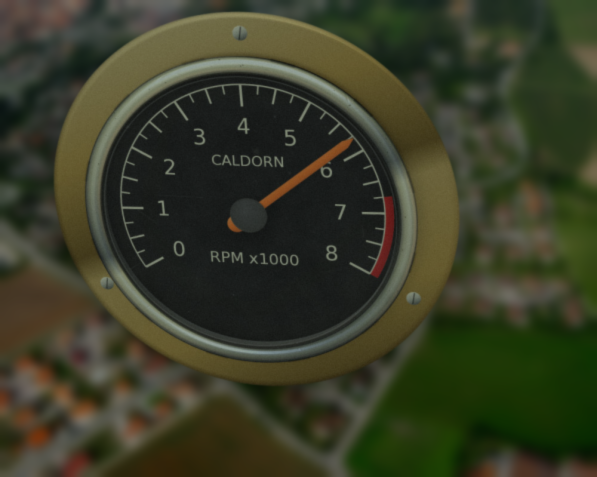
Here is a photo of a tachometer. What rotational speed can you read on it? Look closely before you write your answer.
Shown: 5750 rpm
